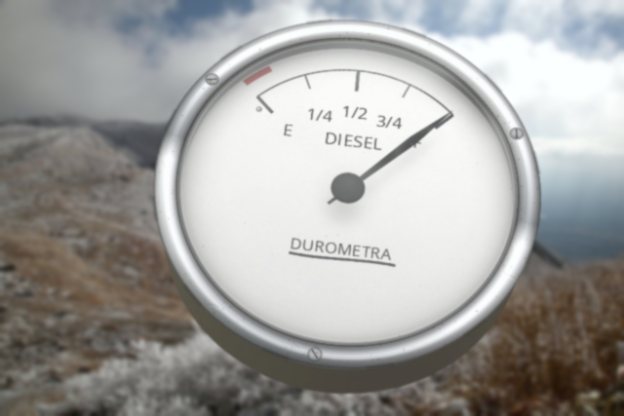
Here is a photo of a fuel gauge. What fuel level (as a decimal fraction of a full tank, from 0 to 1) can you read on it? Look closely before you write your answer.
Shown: 1
